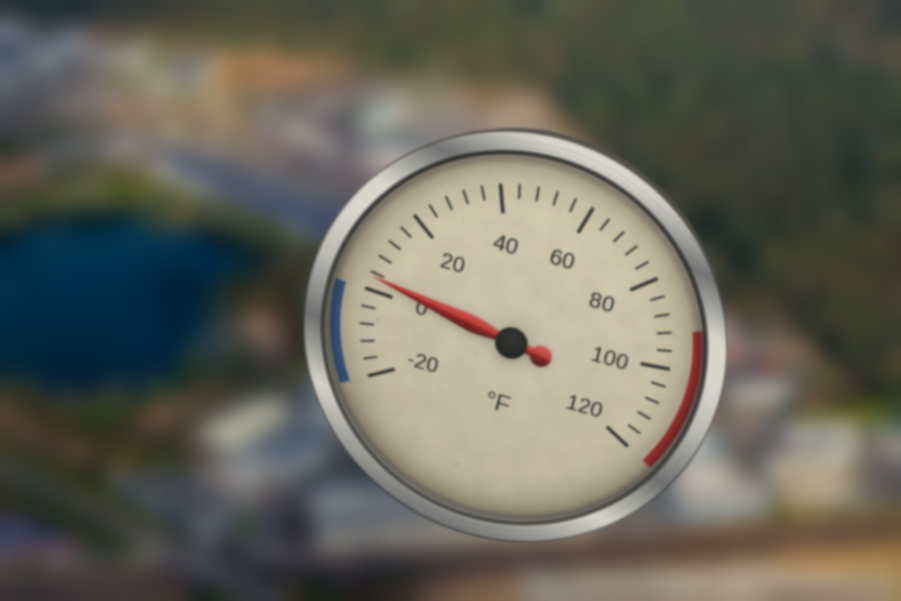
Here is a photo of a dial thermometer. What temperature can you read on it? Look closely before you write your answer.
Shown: 4 °F
